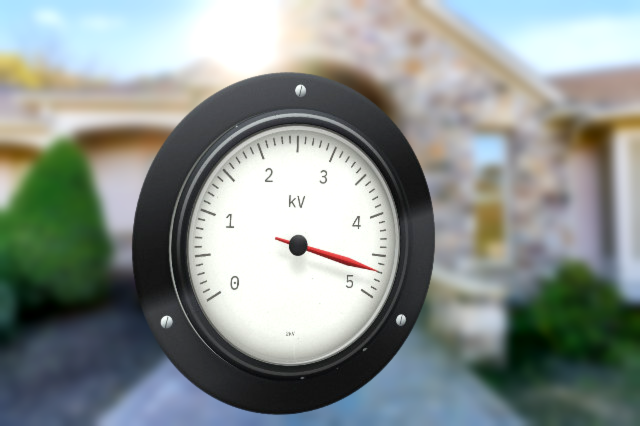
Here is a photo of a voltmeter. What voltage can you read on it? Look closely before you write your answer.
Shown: 4.7 kV
